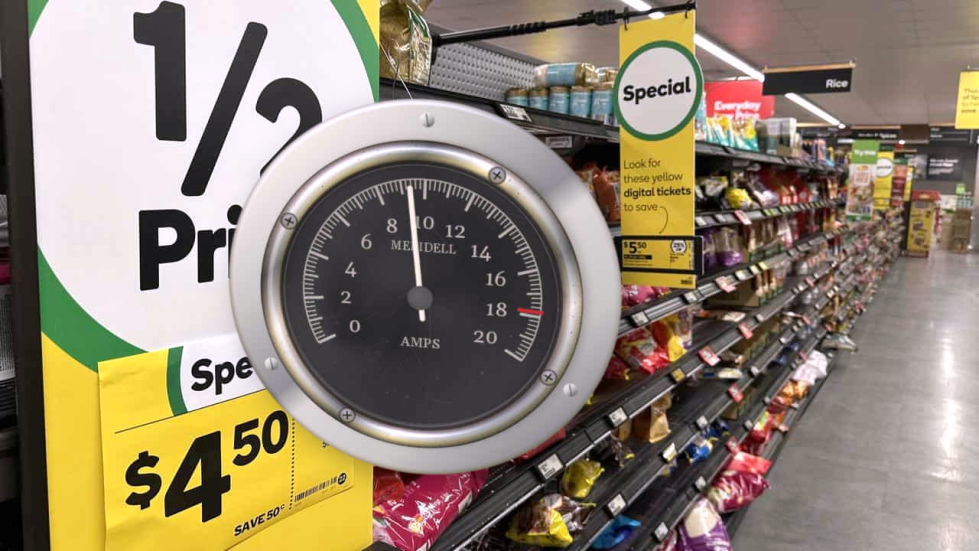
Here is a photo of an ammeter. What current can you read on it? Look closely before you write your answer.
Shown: 9.4 A
